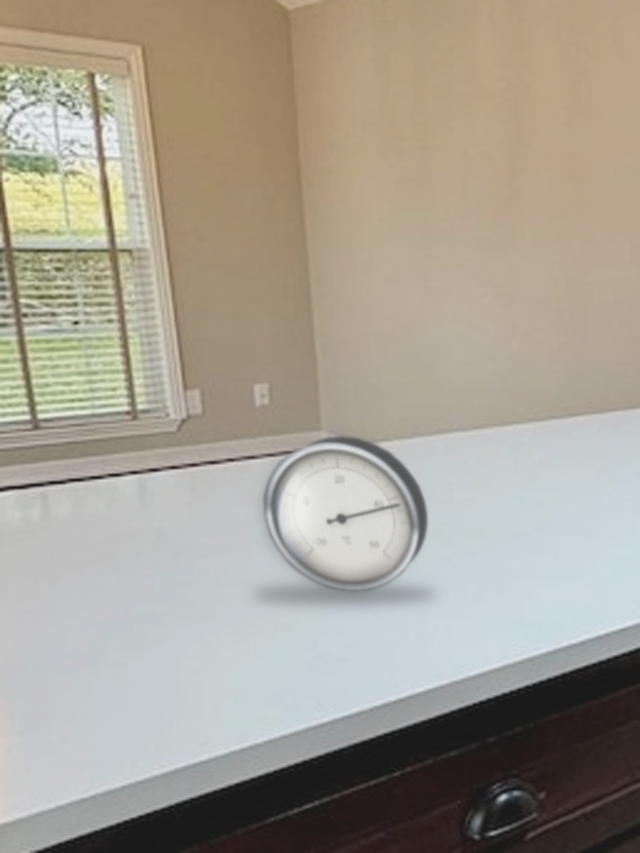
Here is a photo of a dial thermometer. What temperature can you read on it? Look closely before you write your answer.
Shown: 42 °C
